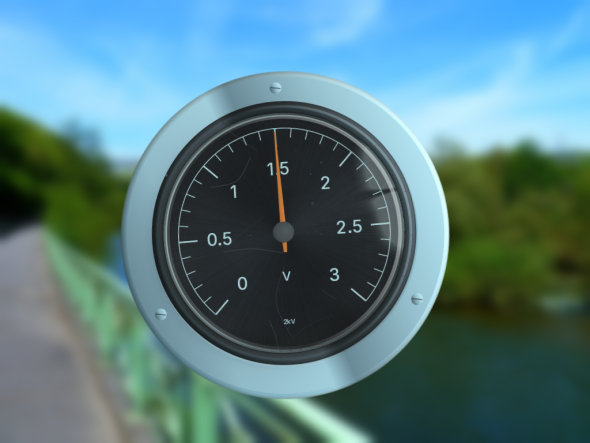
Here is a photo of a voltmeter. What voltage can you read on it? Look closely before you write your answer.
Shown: 1.5 V
